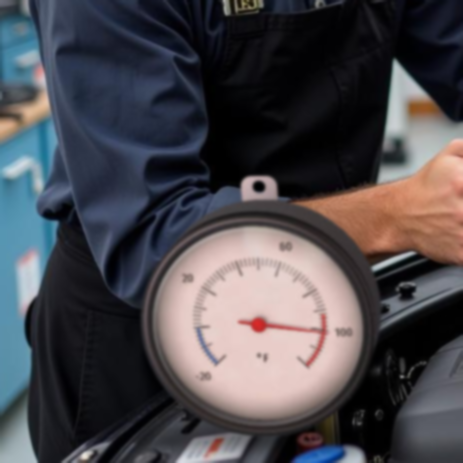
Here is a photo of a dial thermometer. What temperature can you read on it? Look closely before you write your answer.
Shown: 100 °F
